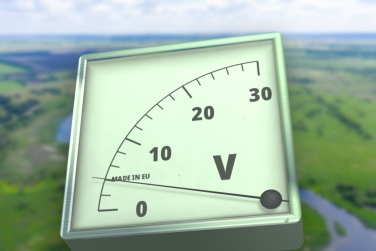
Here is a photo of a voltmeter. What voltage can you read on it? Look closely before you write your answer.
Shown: 4 V
